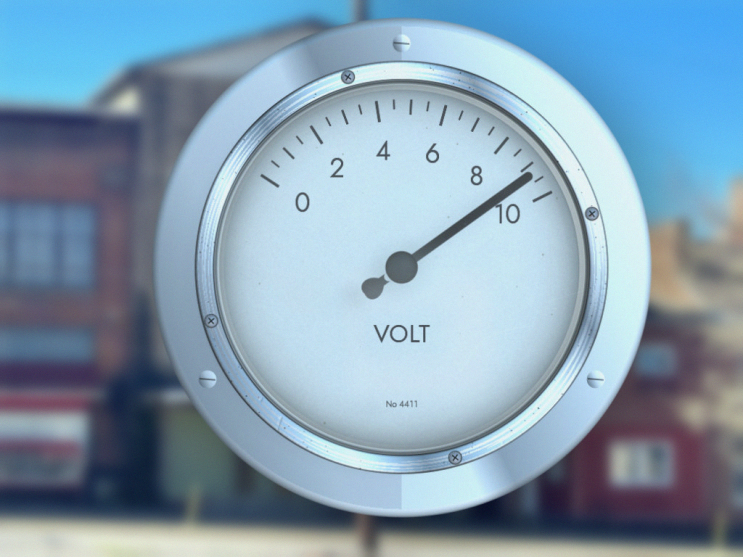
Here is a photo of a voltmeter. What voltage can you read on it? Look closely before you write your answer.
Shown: 9.25 V
